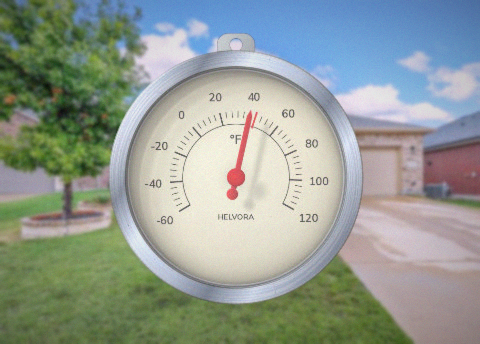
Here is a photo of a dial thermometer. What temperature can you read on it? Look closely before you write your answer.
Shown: 40 °F
